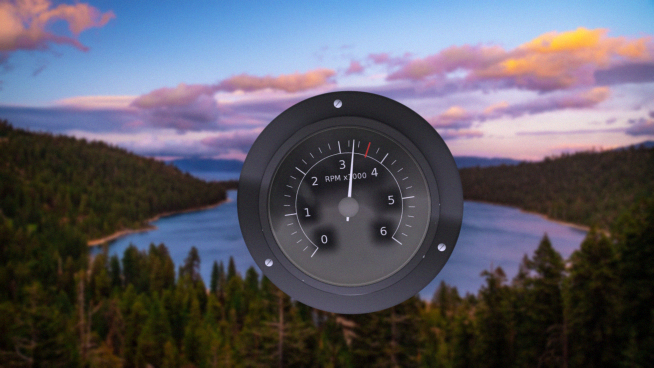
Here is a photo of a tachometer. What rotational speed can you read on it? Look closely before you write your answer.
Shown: 3300 rpm
